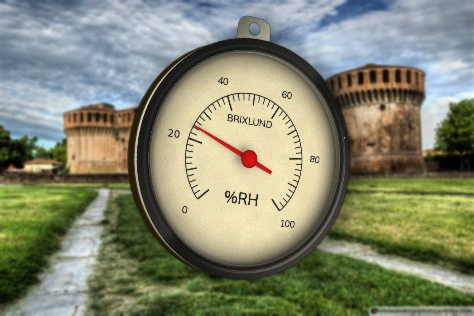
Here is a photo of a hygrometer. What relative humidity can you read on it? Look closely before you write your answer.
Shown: 24 %
